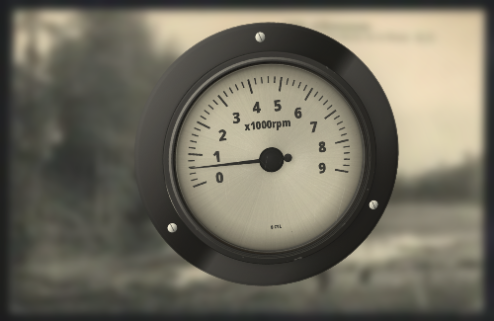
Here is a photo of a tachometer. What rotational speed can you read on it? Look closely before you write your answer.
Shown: 600 rpm
